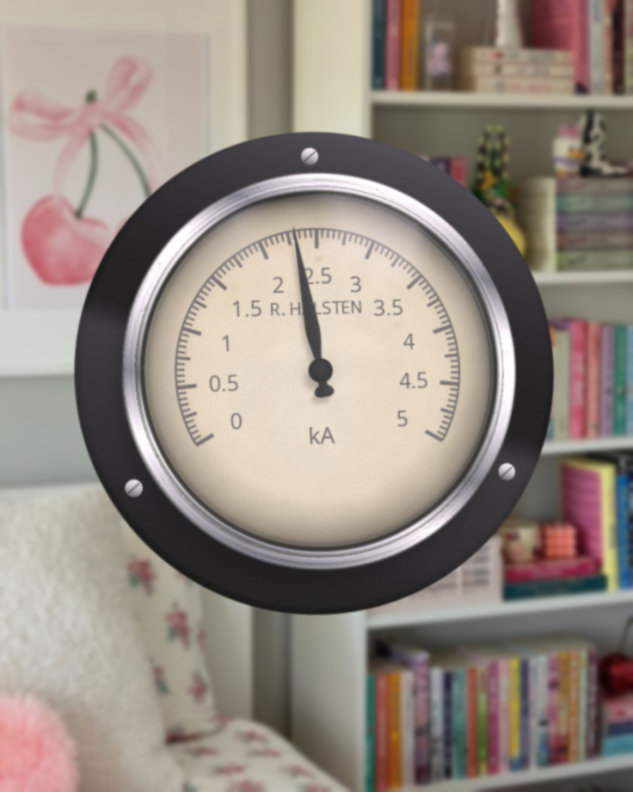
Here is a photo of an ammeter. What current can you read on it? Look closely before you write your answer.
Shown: 2.3 kA
